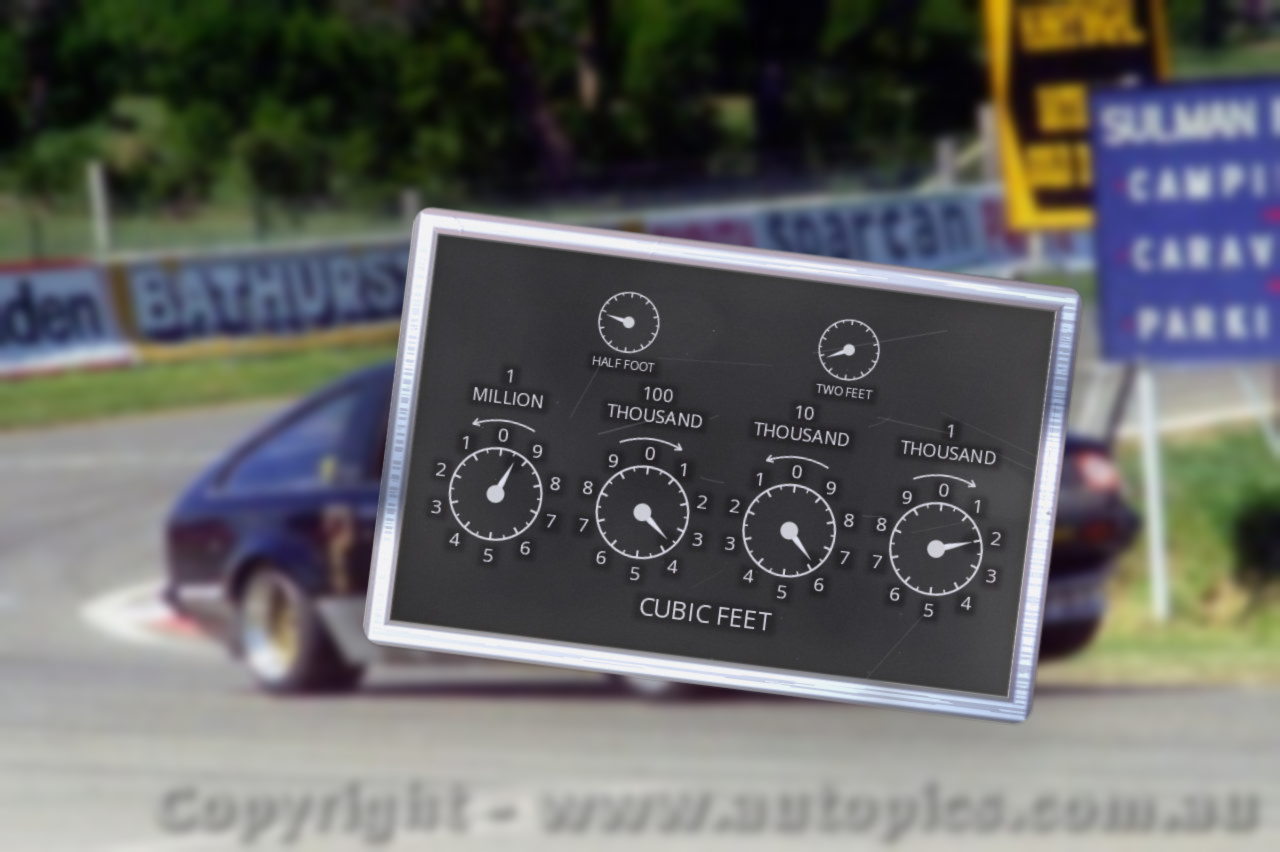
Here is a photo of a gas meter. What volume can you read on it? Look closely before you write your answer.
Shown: 936200 ft³
